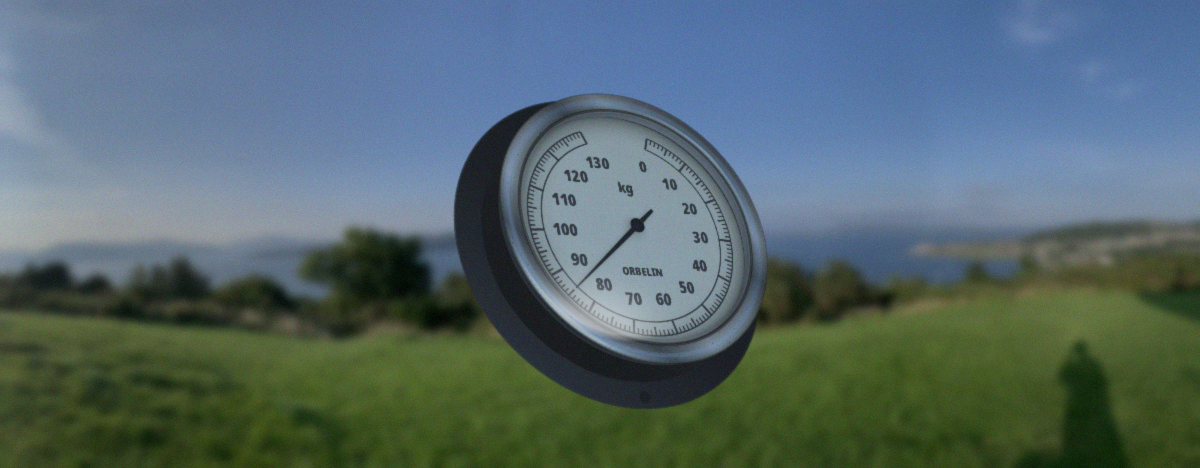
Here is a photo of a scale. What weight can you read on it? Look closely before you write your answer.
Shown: 85 kg
